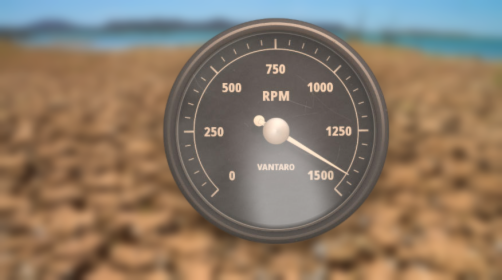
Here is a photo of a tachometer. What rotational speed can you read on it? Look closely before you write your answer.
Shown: 1425 rpm
